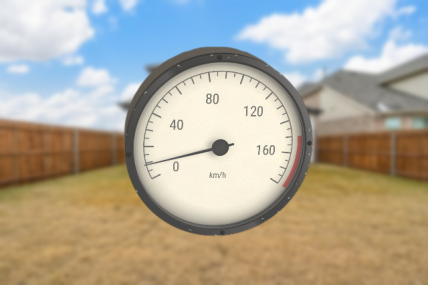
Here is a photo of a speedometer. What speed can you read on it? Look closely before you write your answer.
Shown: 10 km/h
